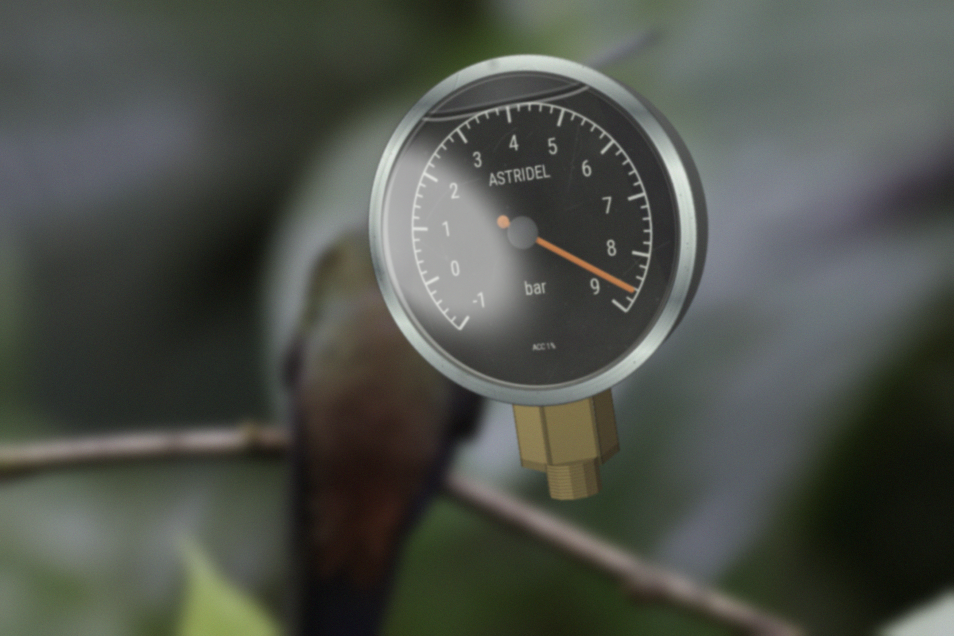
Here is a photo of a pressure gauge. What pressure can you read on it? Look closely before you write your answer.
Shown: 8.6 bar
